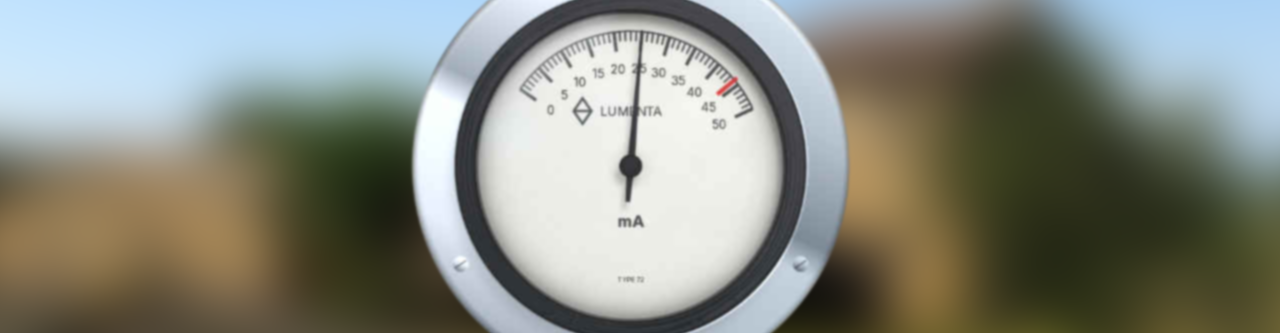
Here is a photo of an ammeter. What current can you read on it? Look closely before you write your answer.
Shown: 25 mA
